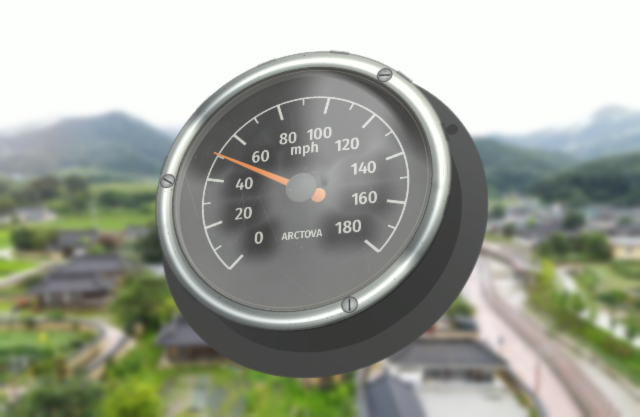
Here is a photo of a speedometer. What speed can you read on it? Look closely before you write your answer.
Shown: 50 mph
